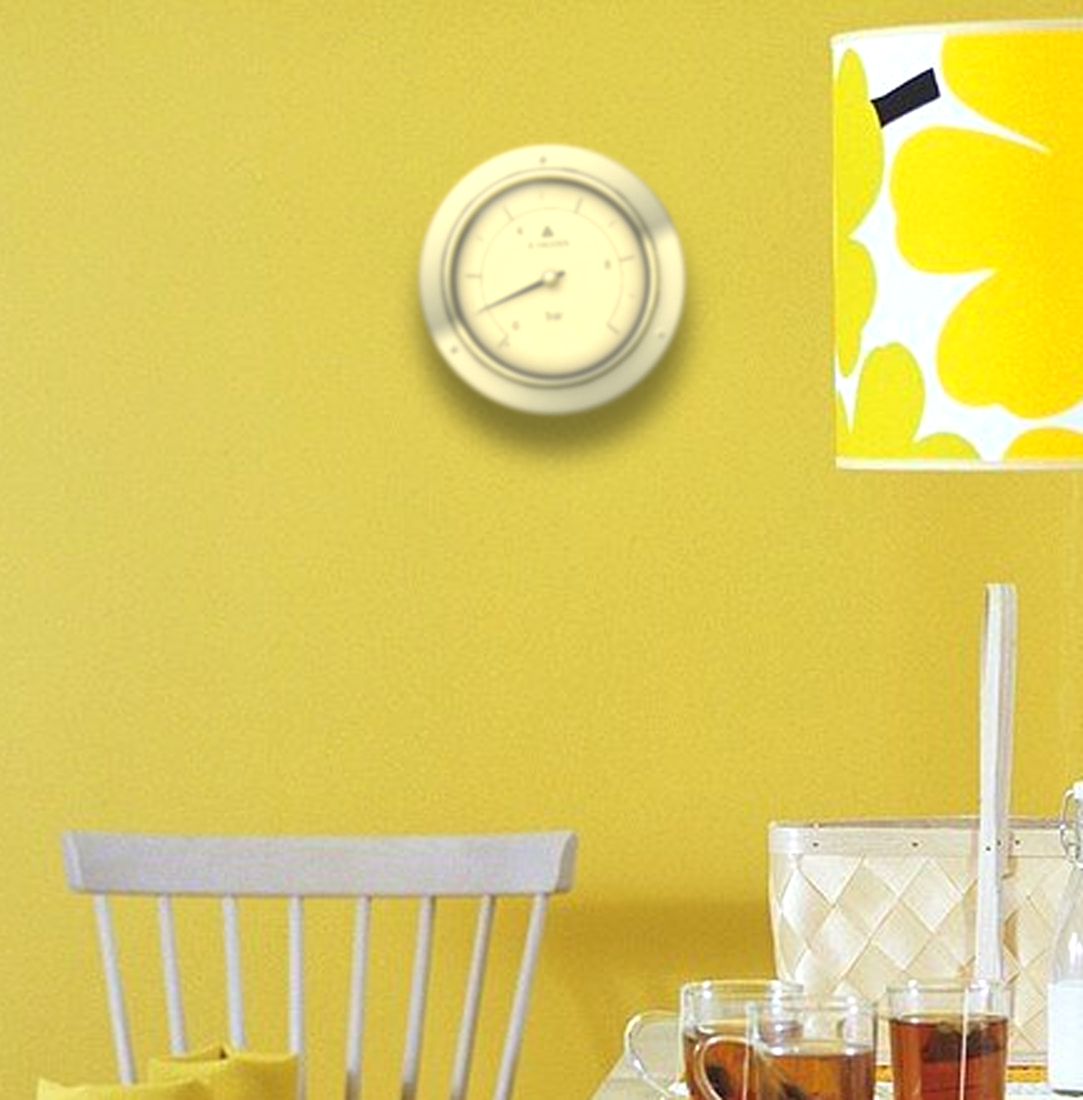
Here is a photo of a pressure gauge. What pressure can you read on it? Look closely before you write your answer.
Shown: 1 bar
